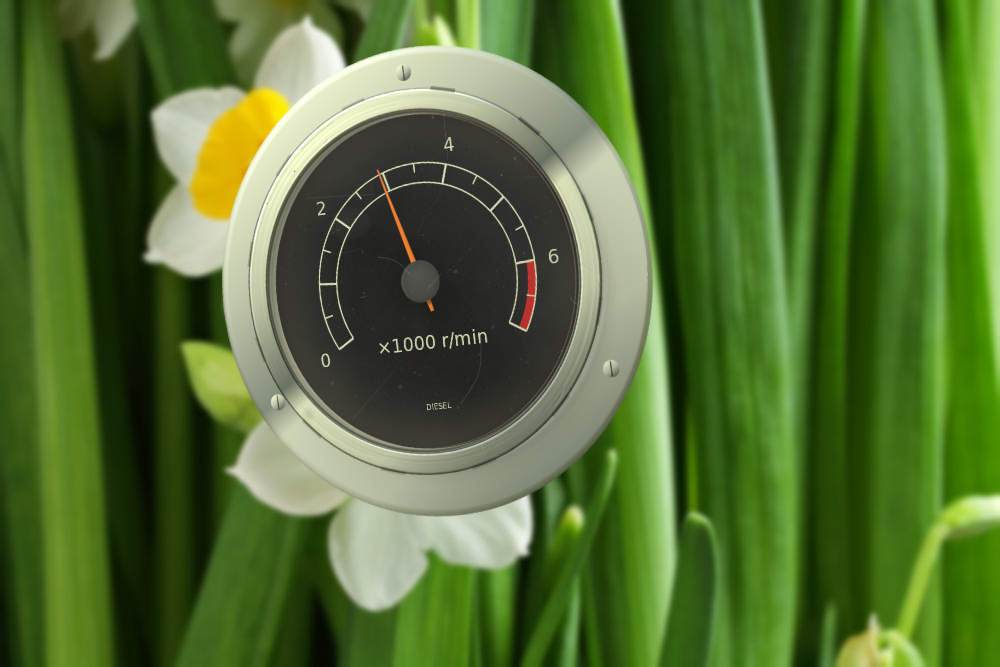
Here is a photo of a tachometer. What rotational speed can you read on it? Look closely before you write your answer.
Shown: 3000 rpm
